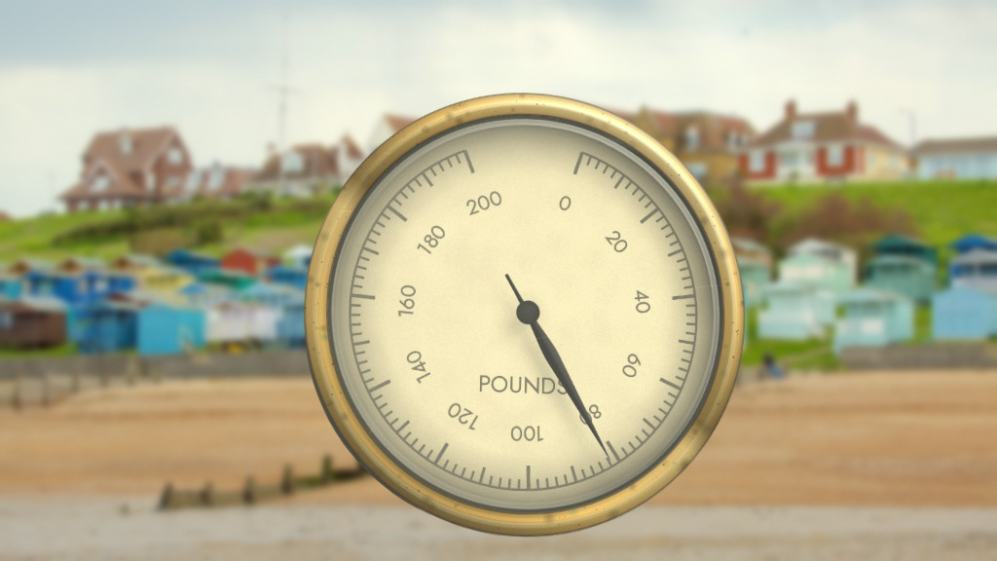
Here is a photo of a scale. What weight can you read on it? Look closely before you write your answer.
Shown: 82 lb
